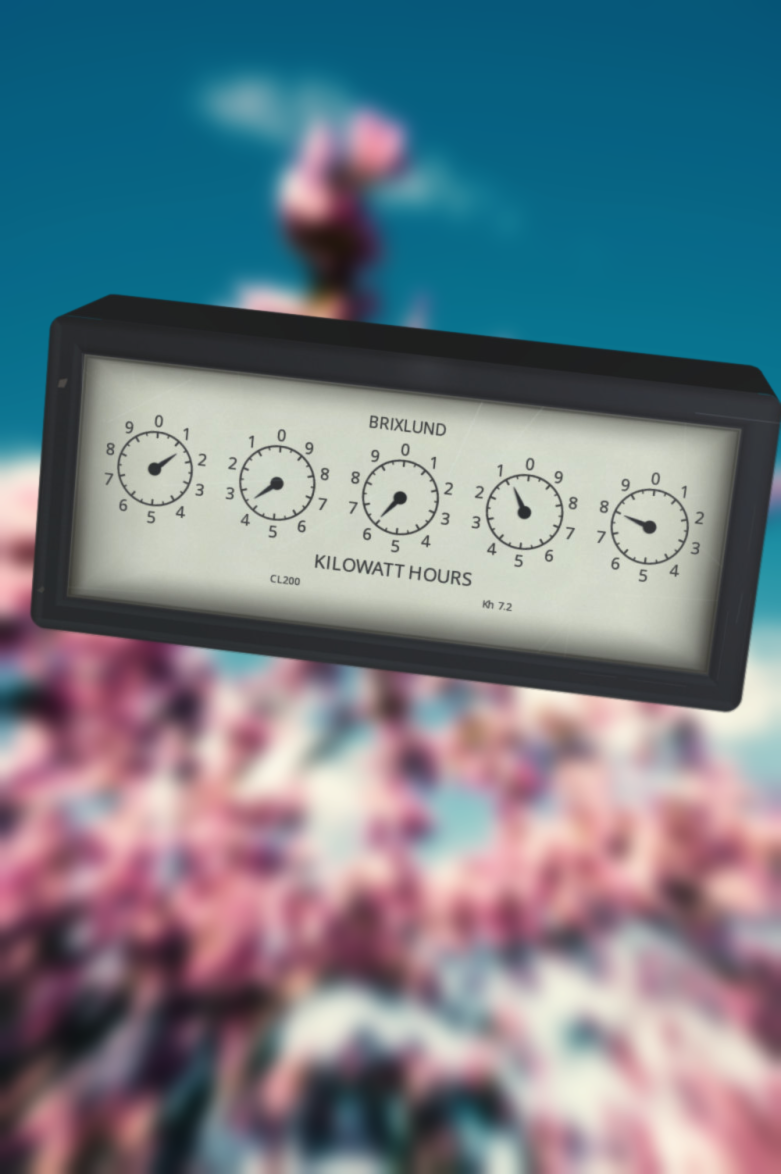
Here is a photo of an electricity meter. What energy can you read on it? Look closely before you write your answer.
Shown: 13608 kWh
